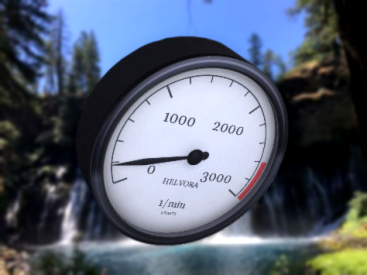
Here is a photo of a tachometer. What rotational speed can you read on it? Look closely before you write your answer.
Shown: 200 rpm
